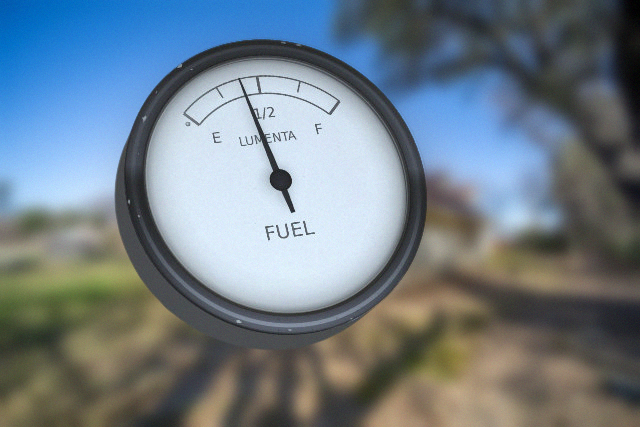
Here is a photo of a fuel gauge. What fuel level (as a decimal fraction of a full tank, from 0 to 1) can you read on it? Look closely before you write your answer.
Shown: 0.375
